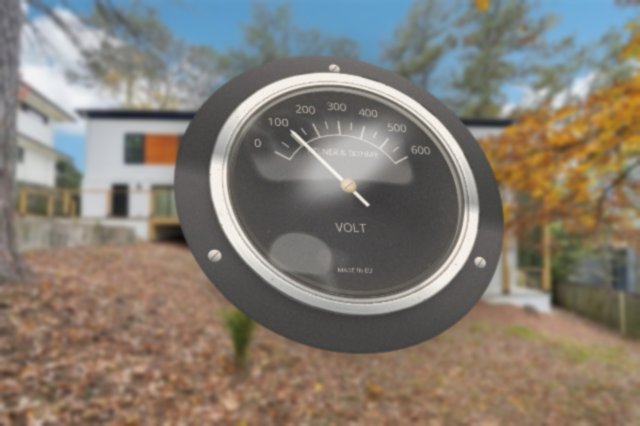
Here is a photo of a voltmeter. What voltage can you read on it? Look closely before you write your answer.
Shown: 100 V
